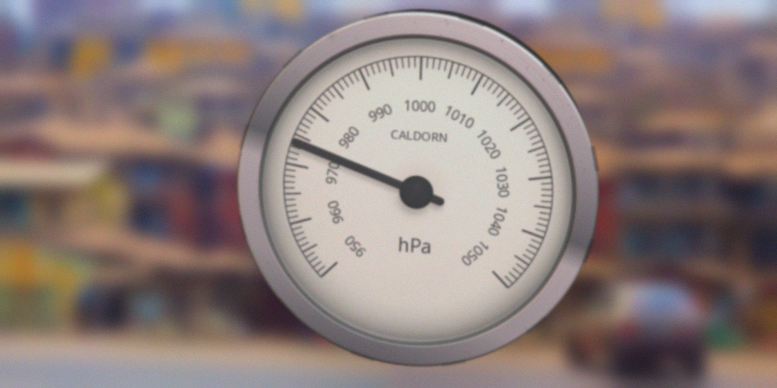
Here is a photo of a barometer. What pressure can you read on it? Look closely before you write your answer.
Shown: 974 hPa
